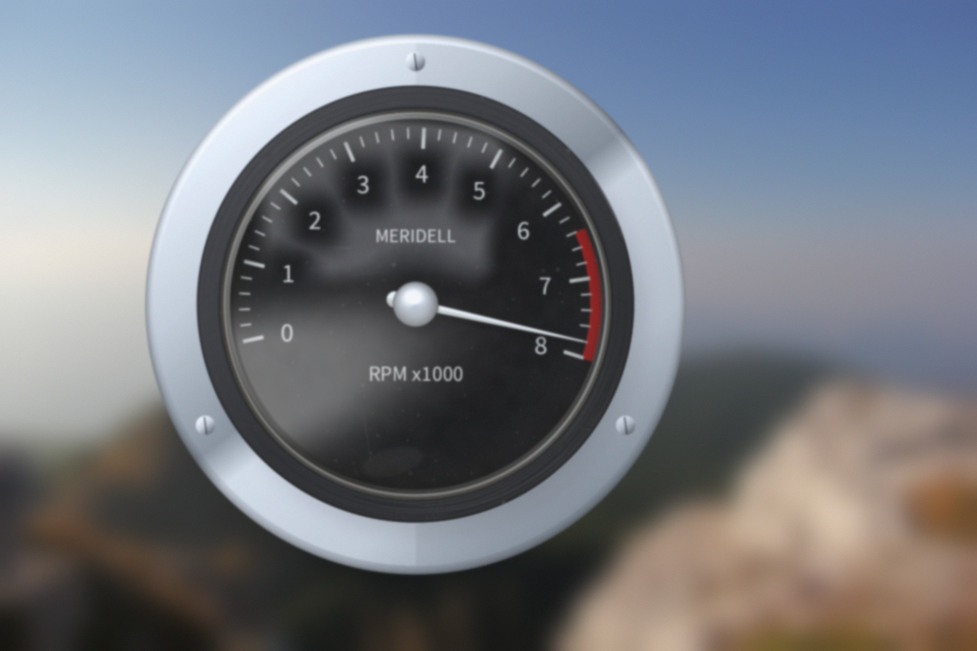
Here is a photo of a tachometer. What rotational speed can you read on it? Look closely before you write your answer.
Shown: 7800 rpm
